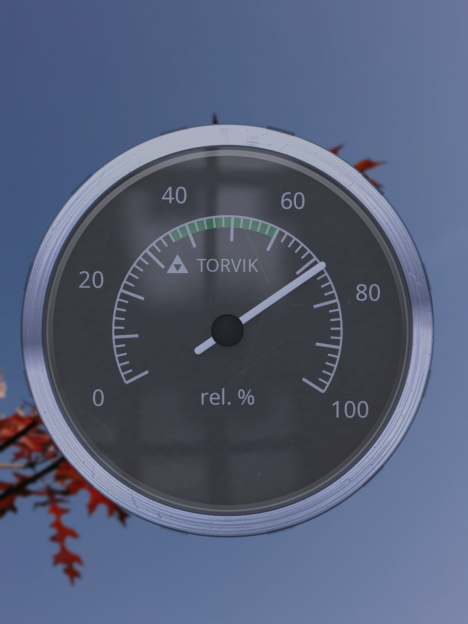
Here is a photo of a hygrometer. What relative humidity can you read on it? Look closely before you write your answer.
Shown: 72 %
